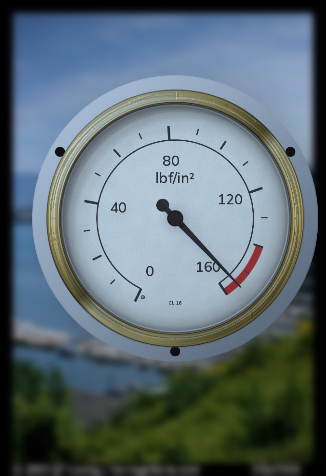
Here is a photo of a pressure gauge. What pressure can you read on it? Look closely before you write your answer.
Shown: 155 psi
